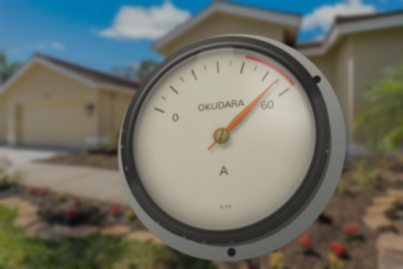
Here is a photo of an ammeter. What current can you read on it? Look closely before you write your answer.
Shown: 55 A
